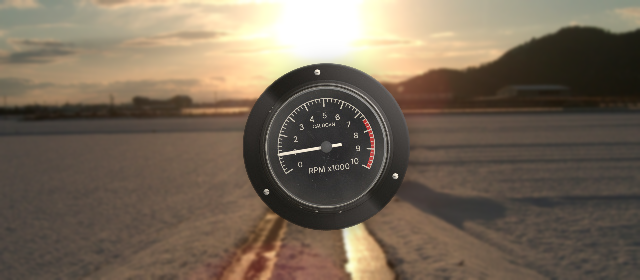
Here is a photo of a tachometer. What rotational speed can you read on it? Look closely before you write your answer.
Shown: 1000 rpm
